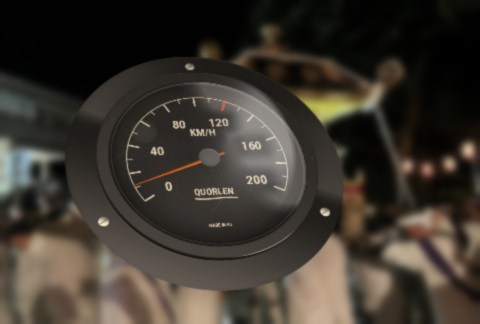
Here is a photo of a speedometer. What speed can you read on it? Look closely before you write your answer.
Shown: 10 km/h
